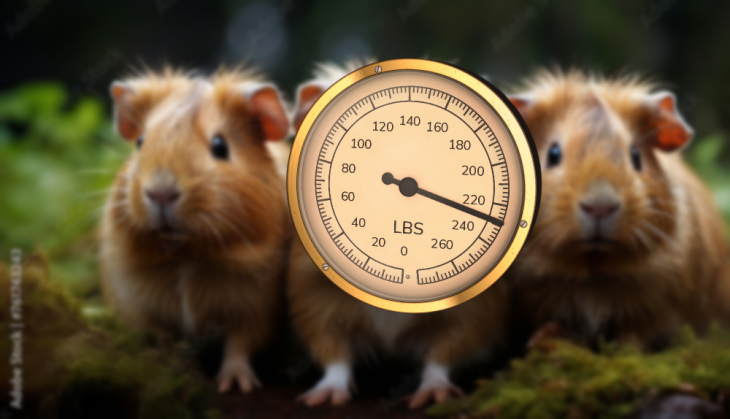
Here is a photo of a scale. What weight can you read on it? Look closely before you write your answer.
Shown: 228 lb
